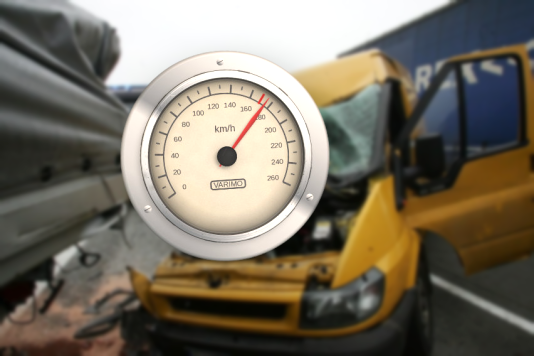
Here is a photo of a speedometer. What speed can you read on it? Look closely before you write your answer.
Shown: 175 km/h
